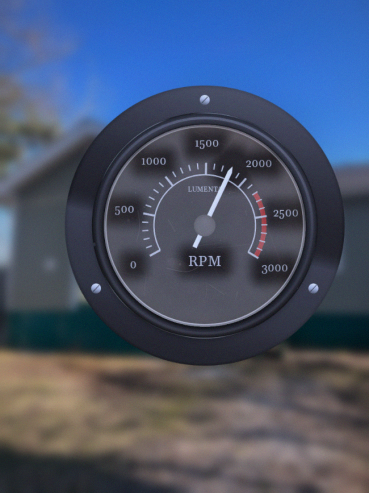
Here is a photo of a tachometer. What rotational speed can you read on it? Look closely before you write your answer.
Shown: 1800 rpm
